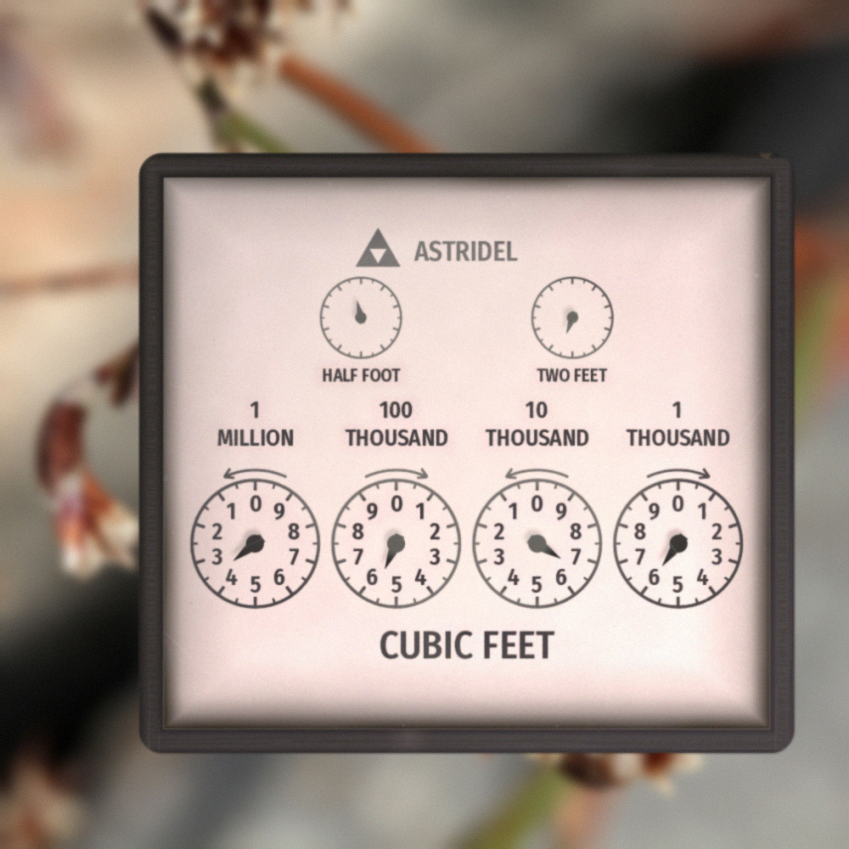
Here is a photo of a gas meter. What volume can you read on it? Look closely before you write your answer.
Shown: 356600 ft³
